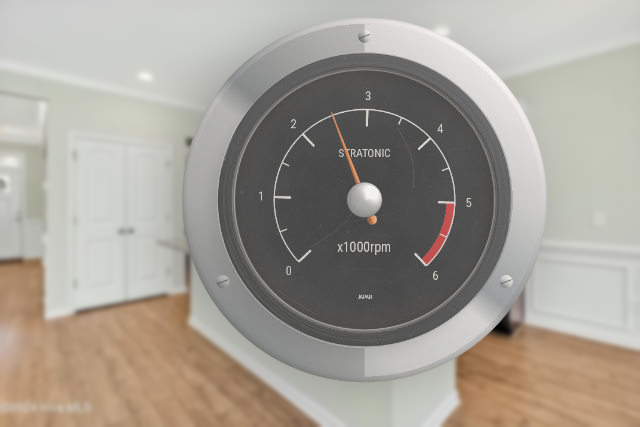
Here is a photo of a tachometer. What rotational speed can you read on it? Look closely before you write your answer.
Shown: 2500 rpm
